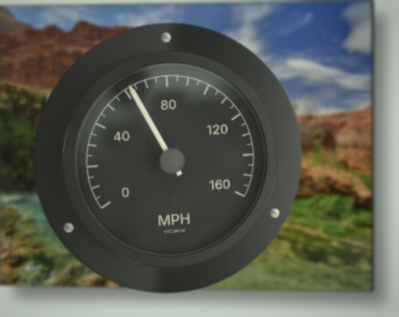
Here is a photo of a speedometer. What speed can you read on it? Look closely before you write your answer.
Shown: 62.5 mph
